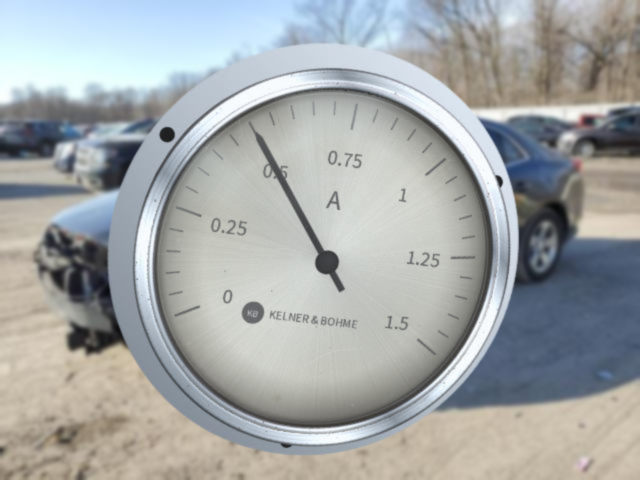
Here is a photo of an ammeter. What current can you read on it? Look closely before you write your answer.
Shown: 0.5 A
